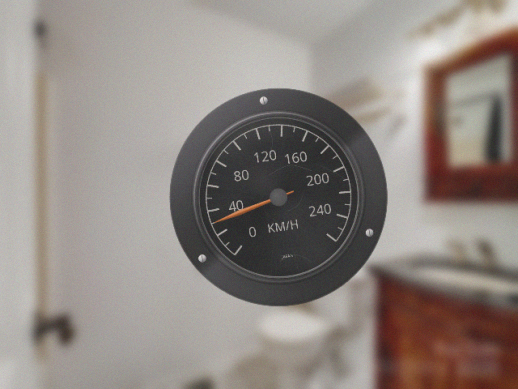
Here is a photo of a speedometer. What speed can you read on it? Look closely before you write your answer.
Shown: 30 km/h
